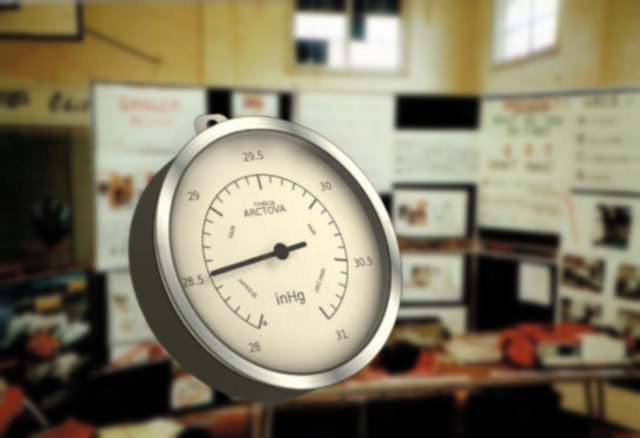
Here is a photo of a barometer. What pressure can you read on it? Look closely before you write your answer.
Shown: 28.5 inHg
